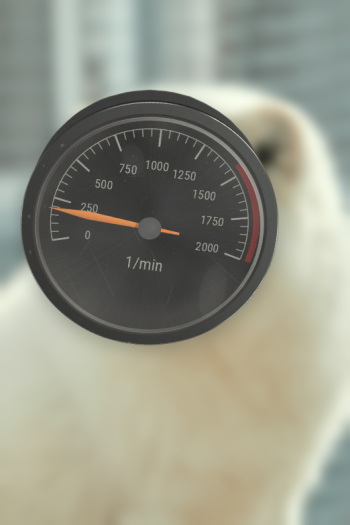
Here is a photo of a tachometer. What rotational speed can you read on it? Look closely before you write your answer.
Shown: 200 rpm
